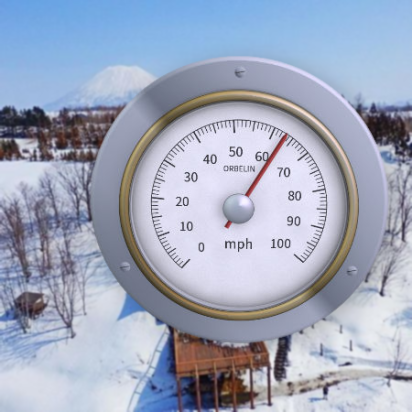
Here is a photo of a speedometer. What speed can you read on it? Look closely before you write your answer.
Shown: 63 mph
